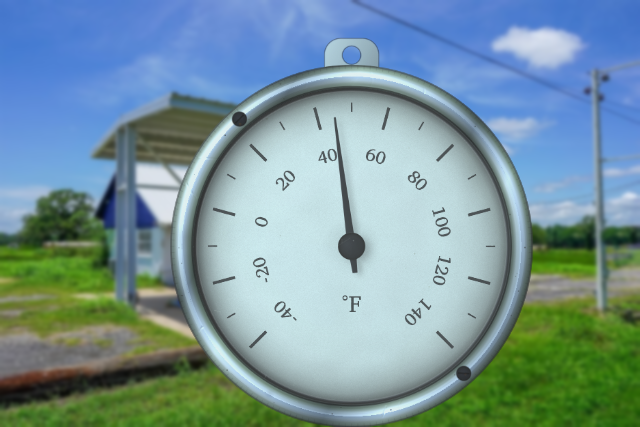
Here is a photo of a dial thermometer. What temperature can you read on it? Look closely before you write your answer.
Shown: 45 °F
